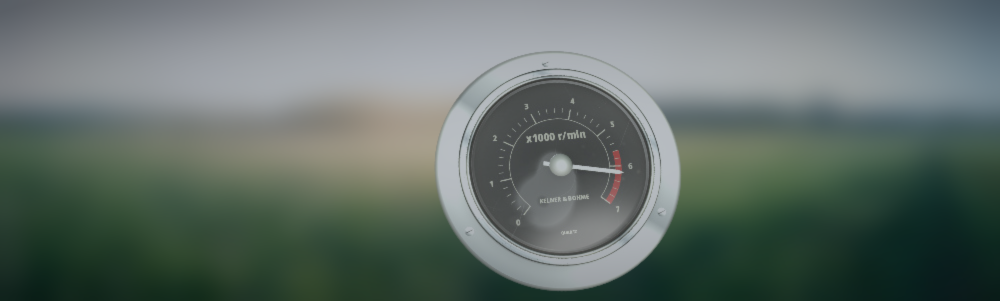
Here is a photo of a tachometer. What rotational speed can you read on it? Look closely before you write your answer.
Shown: 6200 rpm
